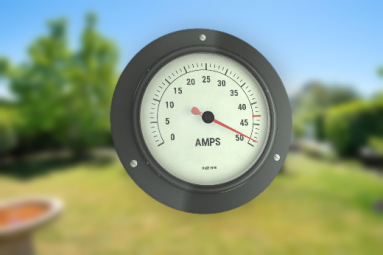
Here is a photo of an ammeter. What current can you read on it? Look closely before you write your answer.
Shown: 49 A
